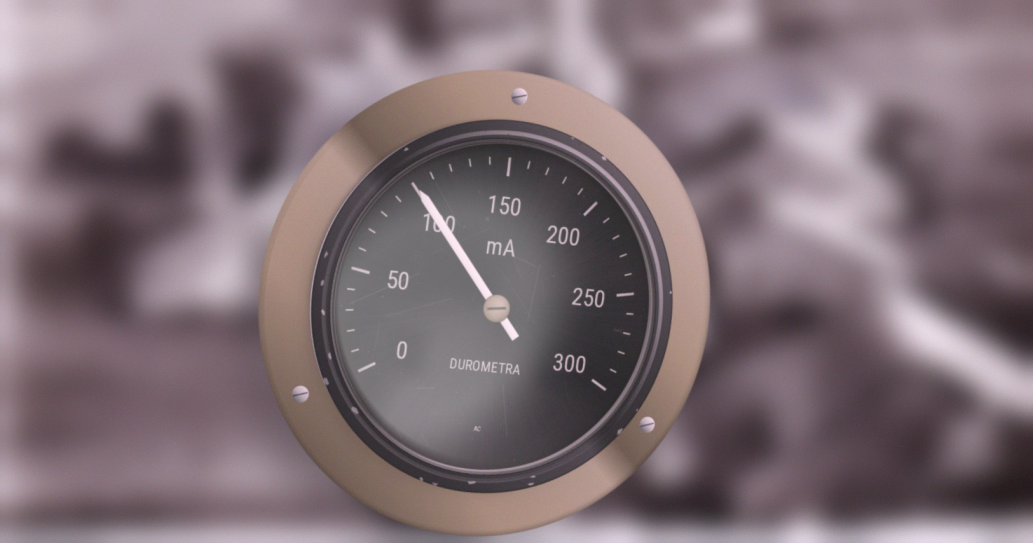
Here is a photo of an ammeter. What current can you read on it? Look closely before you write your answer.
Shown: 100 mA
